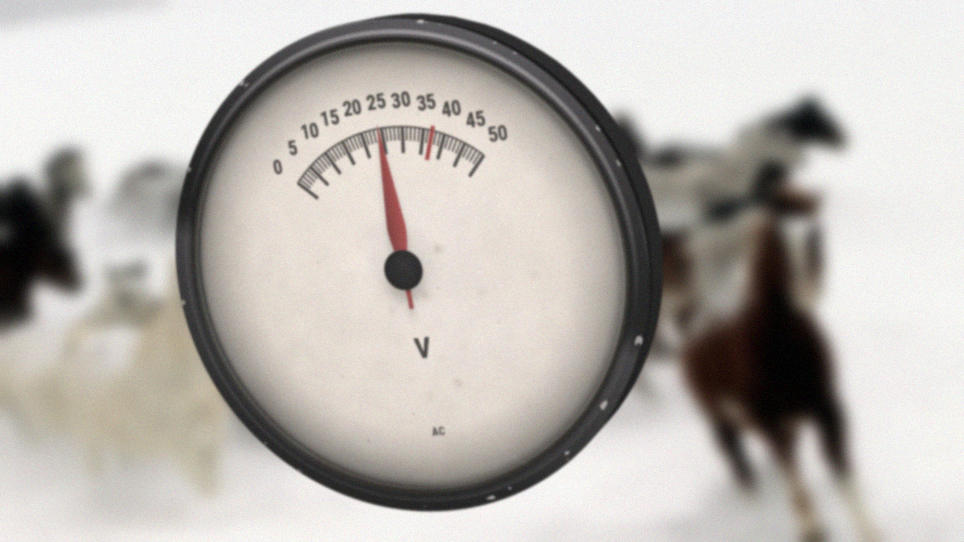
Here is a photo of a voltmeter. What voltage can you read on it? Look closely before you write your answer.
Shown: 25 V
